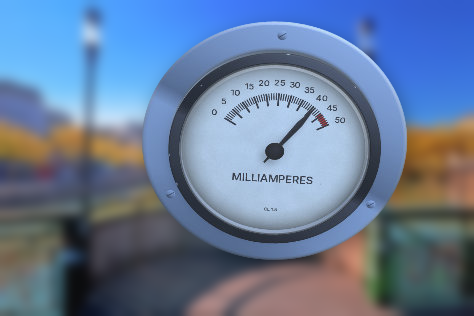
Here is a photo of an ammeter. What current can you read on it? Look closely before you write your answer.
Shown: 40 mA
